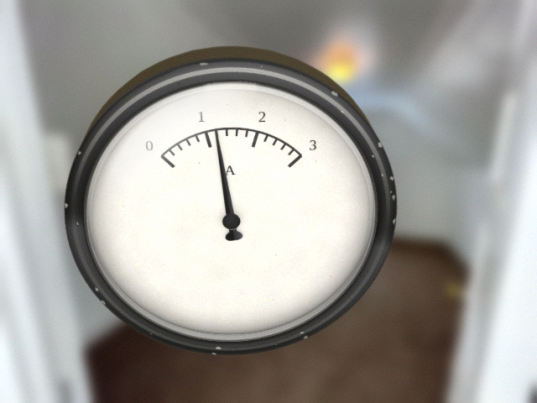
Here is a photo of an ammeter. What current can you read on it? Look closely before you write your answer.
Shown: 1.2 A
